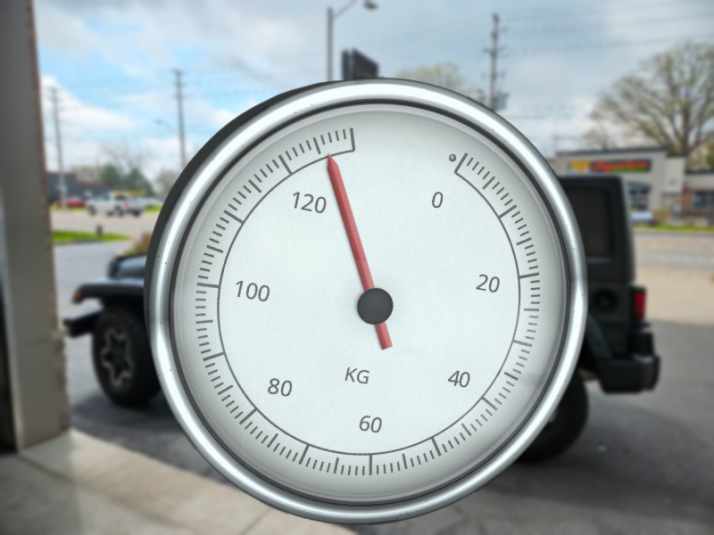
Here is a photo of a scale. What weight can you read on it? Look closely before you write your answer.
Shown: 126 kg
